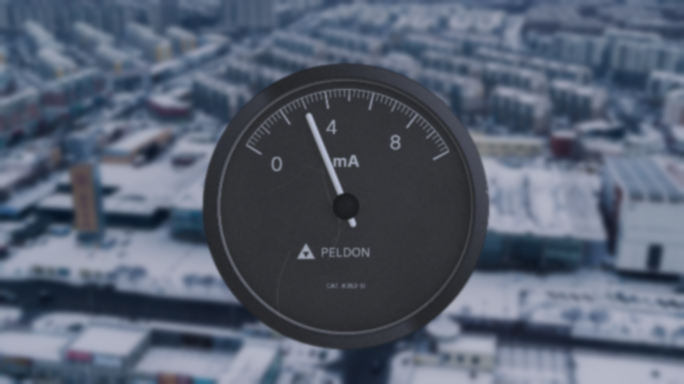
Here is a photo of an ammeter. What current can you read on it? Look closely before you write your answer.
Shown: 3 mA
